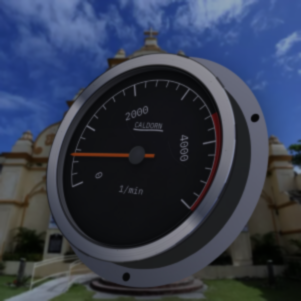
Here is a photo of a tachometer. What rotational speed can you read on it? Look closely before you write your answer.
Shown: 500 rpm
